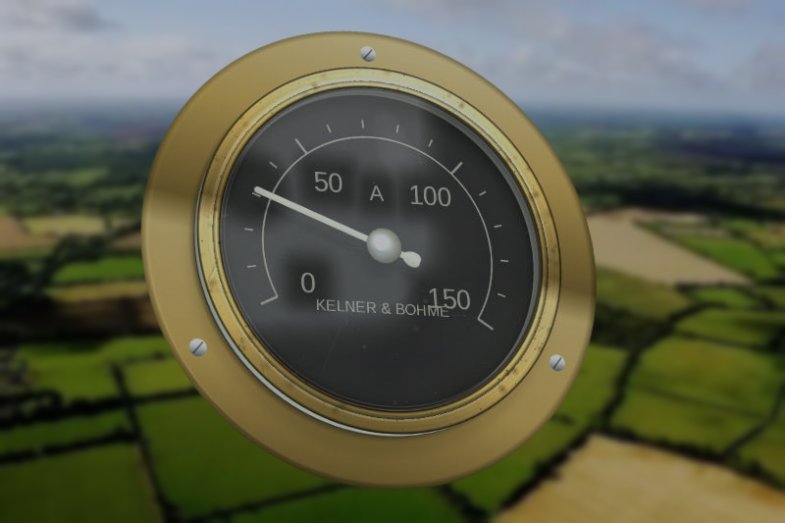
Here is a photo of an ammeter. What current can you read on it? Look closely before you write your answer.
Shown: 30 A
